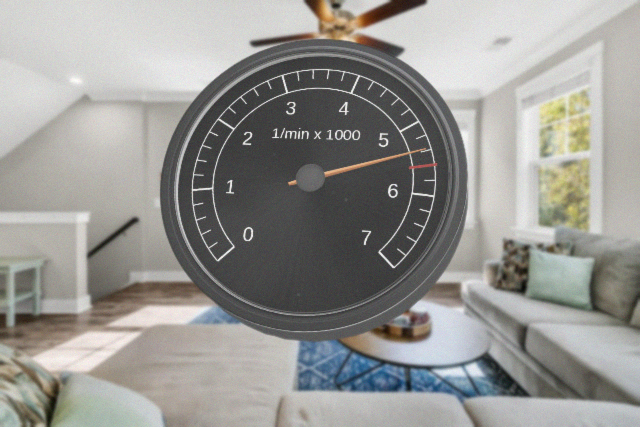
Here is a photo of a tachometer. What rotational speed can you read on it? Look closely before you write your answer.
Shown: 5400 rpm
